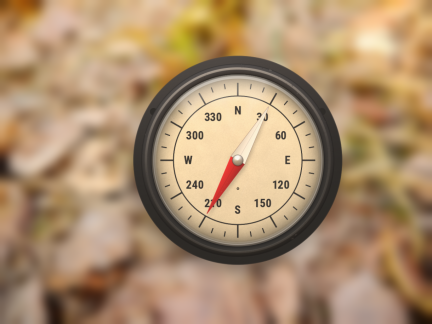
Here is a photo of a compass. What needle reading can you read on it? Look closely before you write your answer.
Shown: 210 °
